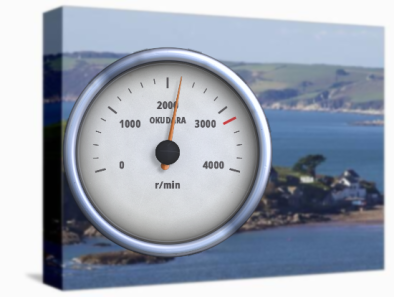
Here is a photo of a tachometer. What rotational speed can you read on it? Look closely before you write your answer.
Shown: 2200 rpm
